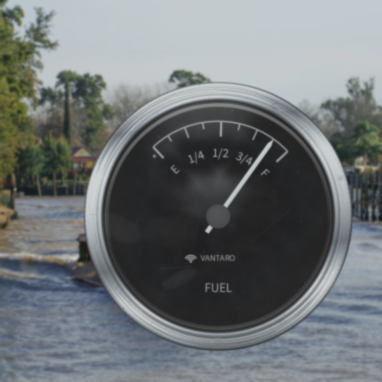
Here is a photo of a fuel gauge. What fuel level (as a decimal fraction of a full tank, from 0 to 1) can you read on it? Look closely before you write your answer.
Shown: 0.875
